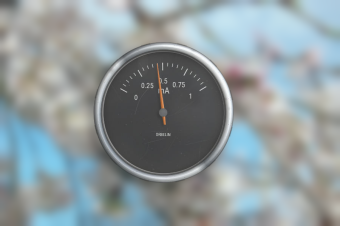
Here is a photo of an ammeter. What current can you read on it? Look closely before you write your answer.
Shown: 0.45 mA
